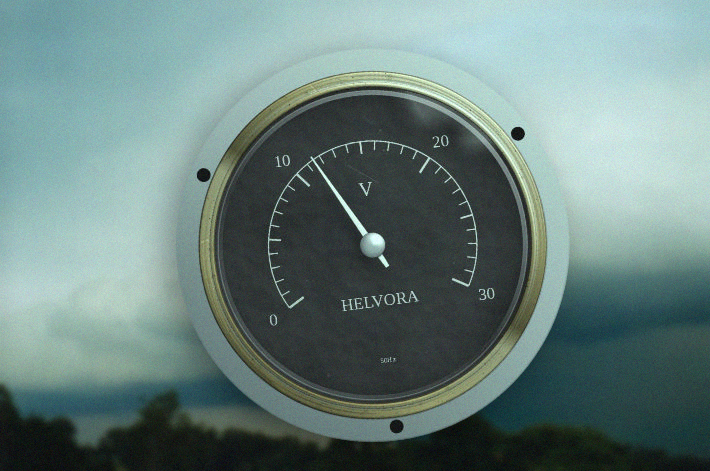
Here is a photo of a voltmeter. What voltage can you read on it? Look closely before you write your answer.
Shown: 11.5 V
